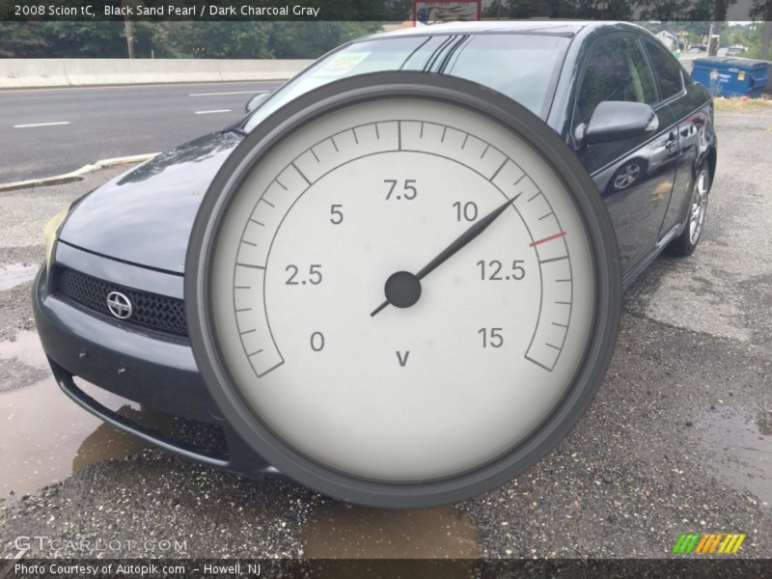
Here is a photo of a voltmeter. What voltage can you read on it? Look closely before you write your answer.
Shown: 10.75 V
